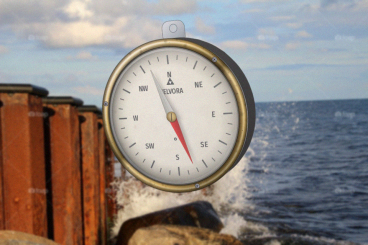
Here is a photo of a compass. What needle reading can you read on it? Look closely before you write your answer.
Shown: 160 °
